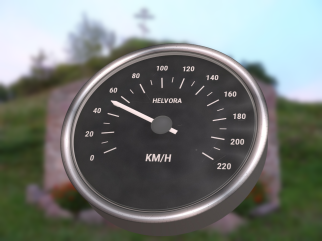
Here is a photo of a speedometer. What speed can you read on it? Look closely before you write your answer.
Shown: 50 km/h
